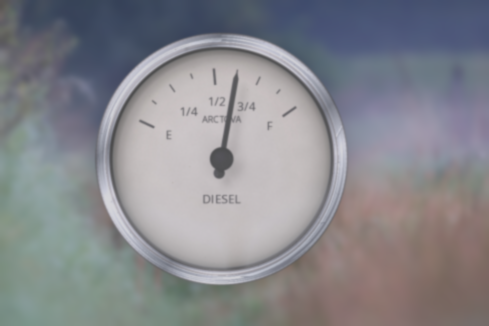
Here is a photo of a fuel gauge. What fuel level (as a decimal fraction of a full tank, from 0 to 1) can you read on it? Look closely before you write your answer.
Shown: 0.625
